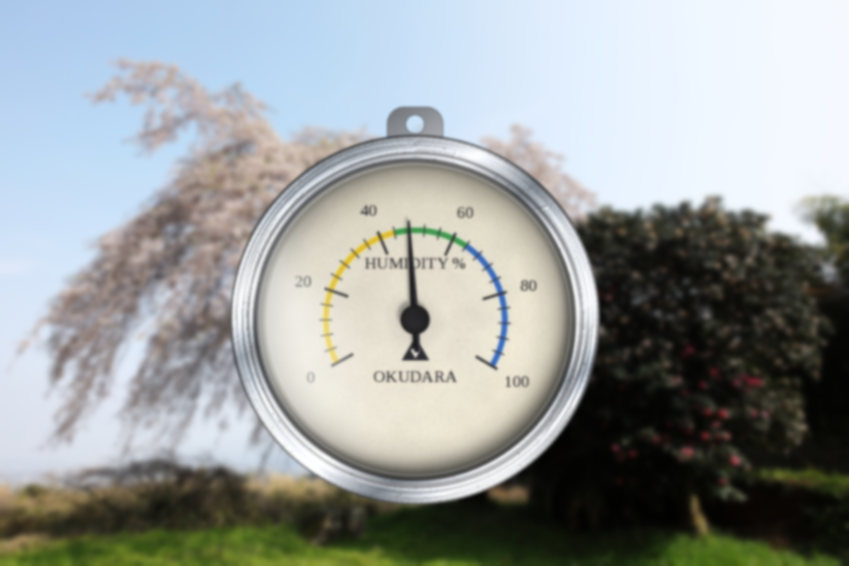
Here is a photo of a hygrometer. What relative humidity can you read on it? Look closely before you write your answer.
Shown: 48 %
